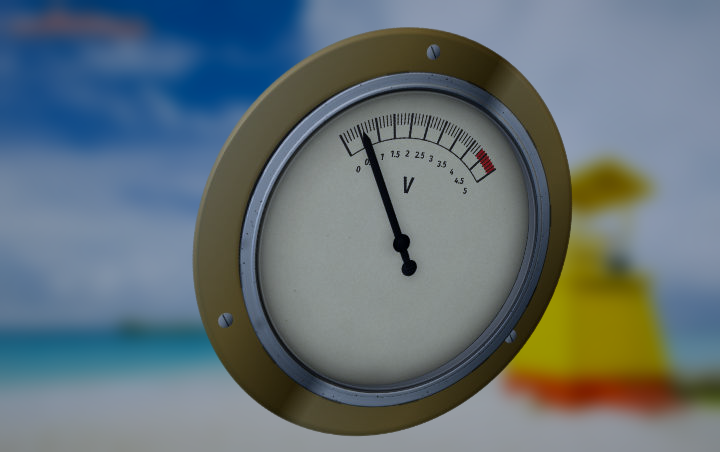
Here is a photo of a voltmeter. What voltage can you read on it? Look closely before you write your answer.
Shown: 0.5 V
